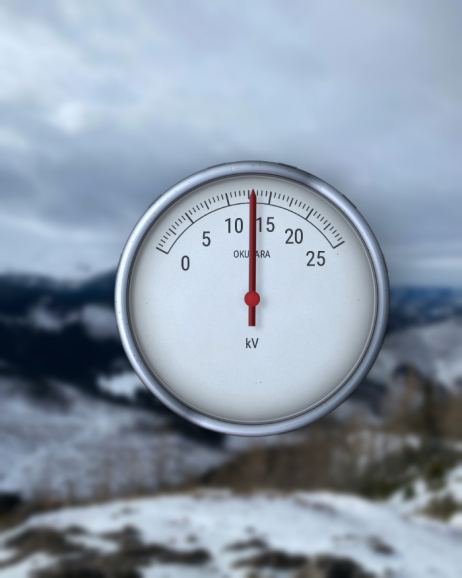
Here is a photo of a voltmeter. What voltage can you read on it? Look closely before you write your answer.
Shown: 13 kV
